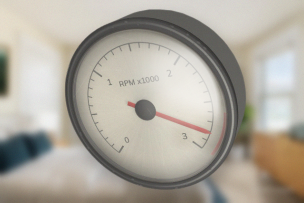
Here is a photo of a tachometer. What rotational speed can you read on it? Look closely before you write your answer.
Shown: 2800 rpm
